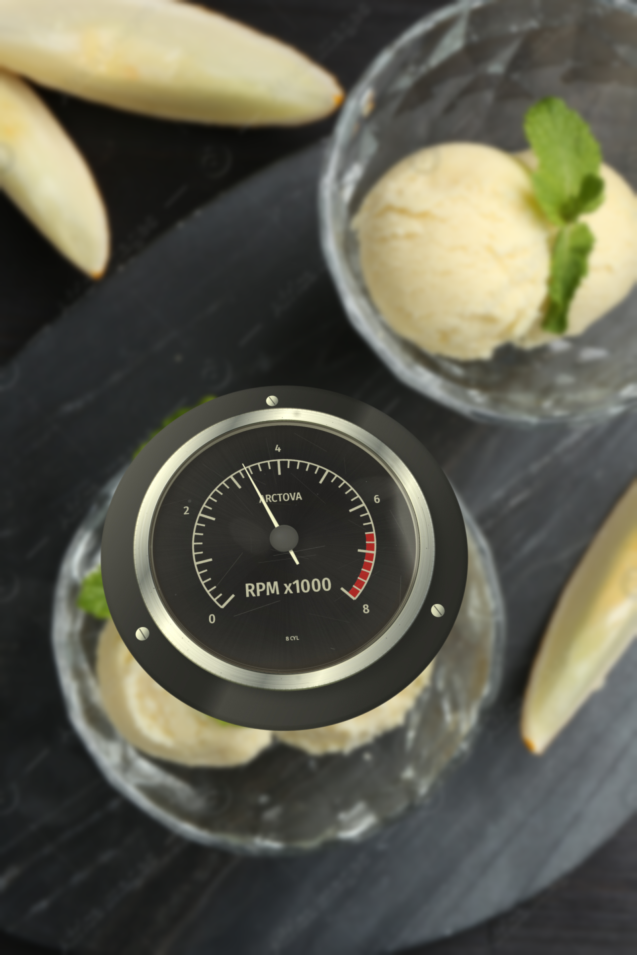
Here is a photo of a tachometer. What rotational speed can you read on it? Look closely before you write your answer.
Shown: 3300 rpm
